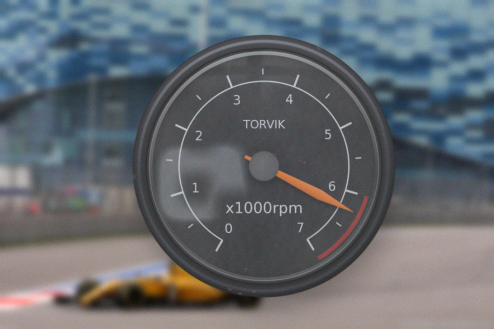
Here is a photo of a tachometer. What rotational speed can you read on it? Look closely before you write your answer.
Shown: 6250 rpm
